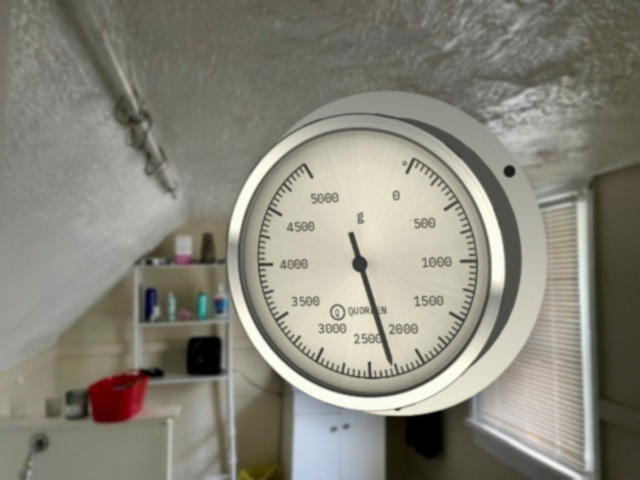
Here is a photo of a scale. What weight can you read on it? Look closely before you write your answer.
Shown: 2250 g
